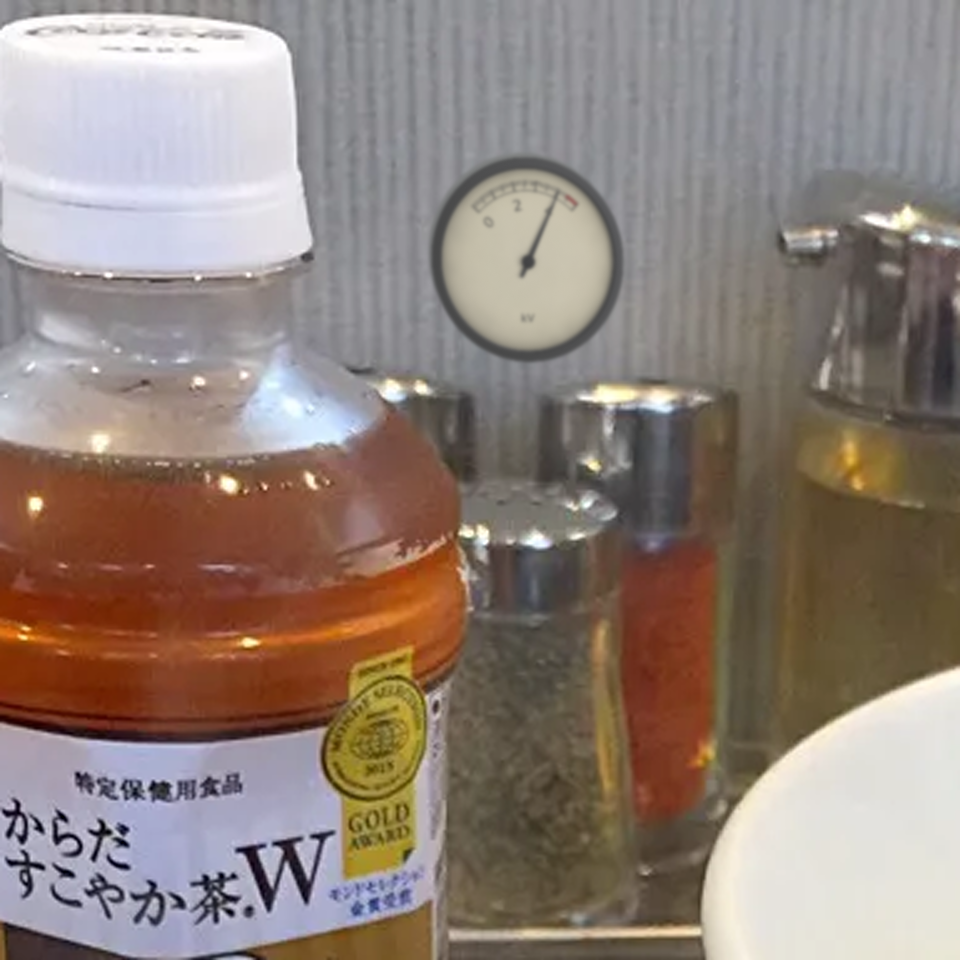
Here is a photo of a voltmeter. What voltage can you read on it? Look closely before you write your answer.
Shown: 4 kV
